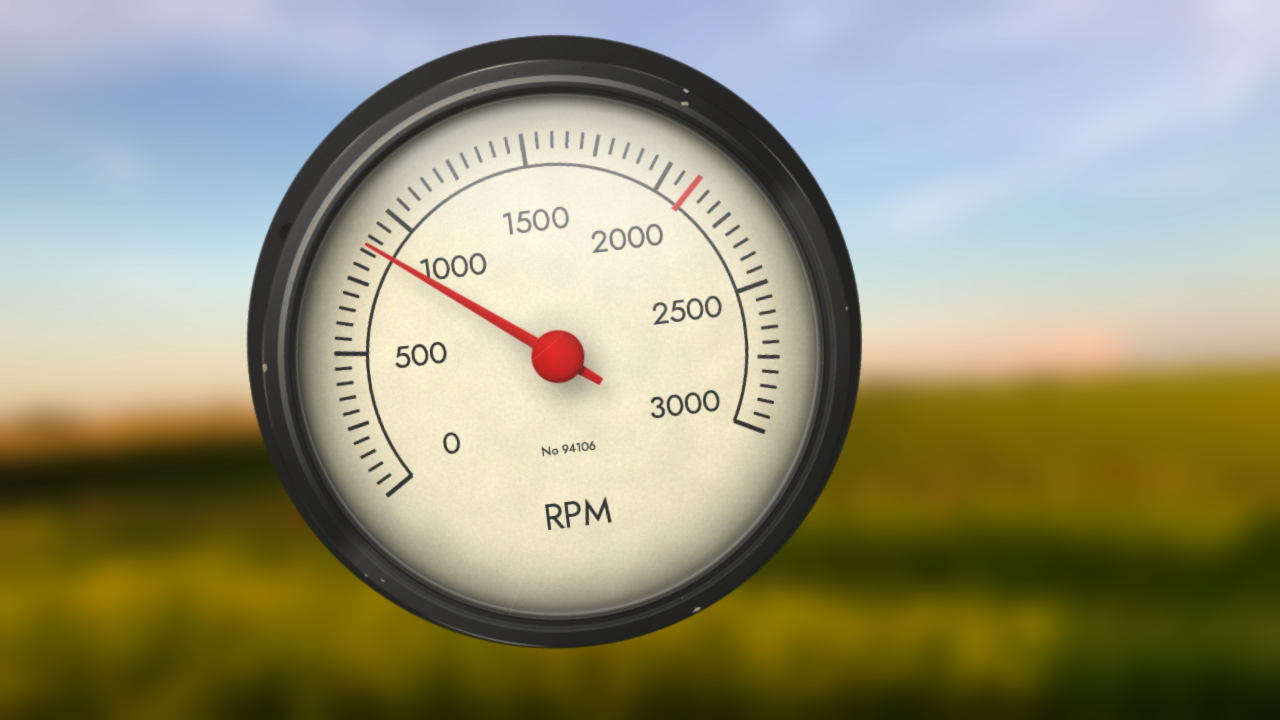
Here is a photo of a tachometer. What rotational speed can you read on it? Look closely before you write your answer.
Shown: 875 rpm
